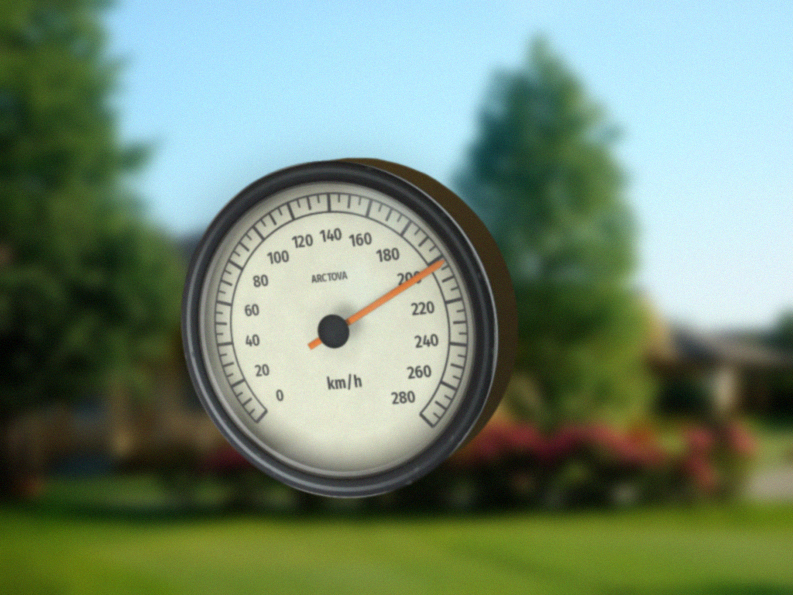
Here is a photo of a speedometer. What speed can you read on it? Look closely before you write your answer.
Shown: 202.5 km/h
